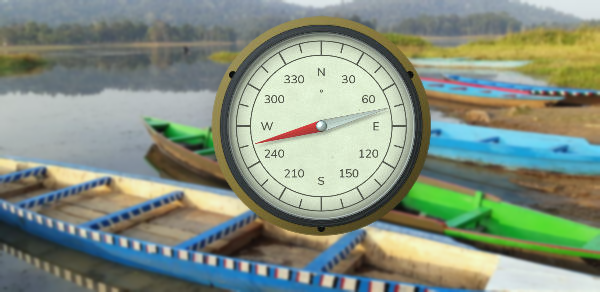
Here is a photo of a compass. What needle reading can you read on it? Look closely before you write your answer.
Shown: 255 °
